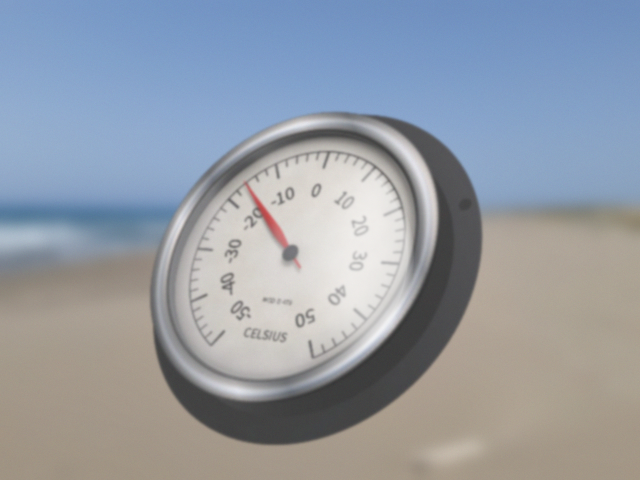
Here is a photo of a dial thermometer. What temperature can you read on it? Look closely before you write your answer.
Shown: -16 °C
